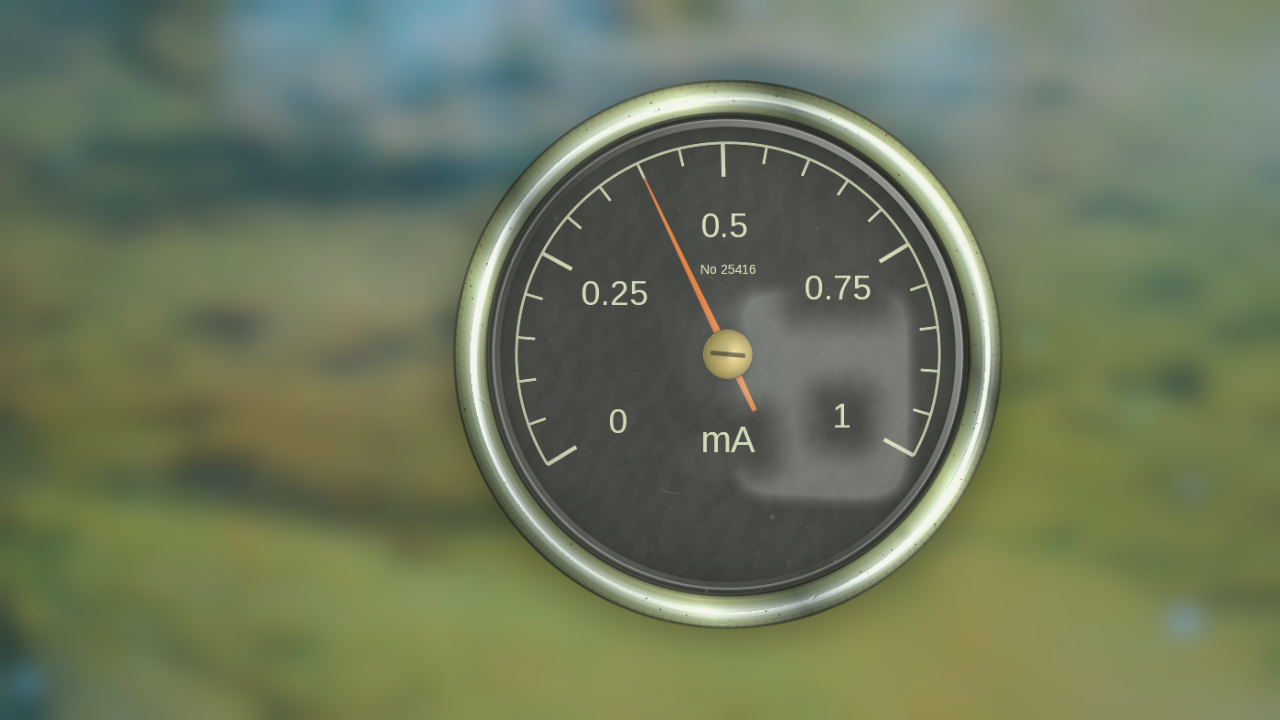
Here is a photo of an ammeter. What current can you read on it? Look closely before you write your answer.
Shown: 0.4 mA
